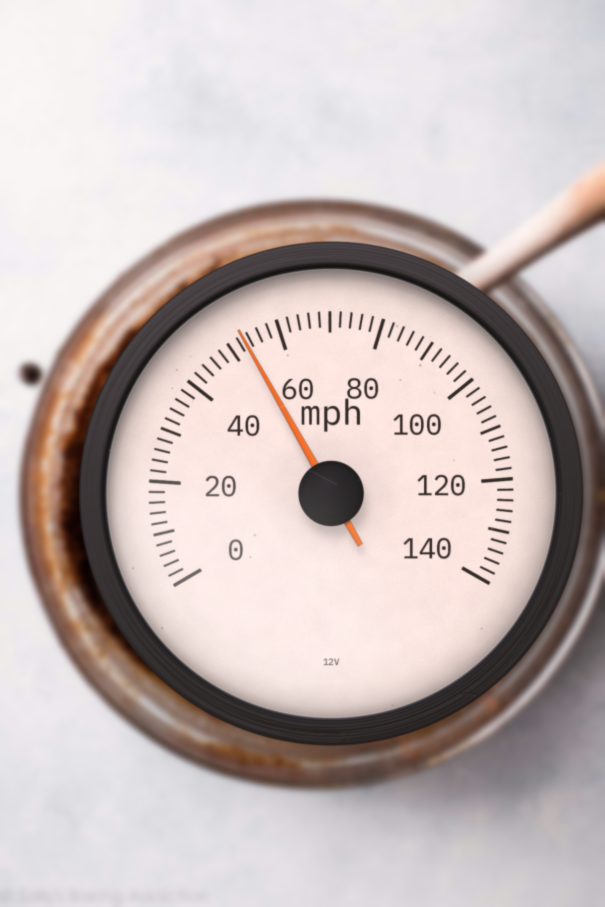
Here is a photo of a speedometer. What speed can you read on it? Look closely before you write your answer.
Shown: 53 mph
